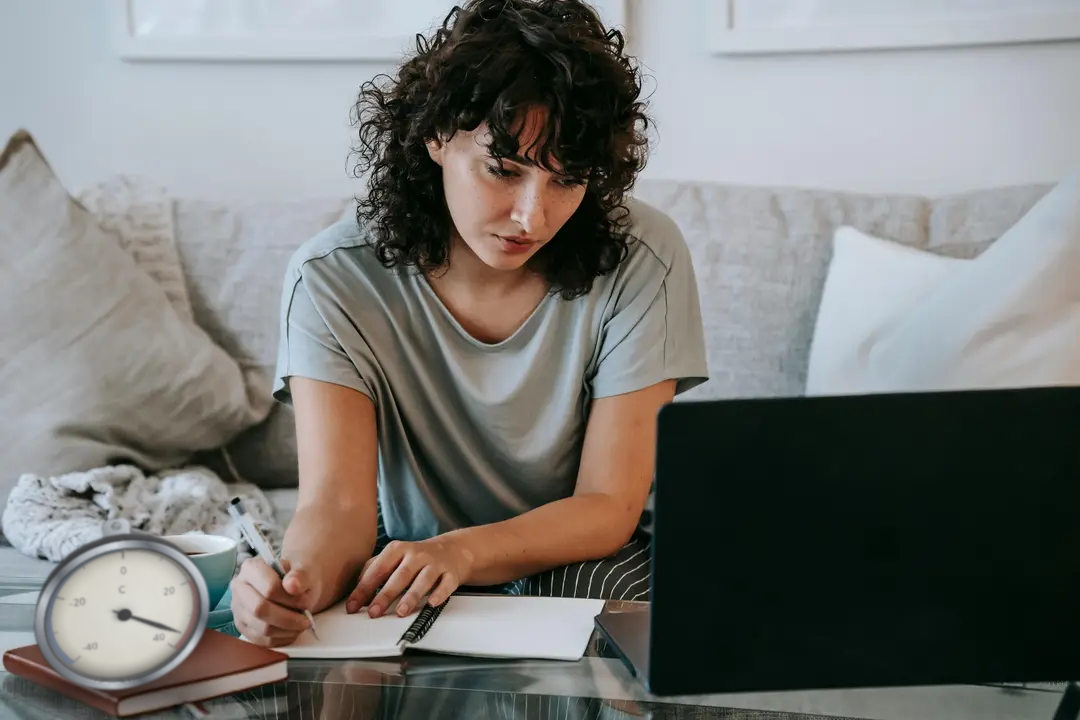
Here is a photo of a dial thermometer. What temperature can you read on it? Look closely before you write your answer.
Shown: 35 °C
